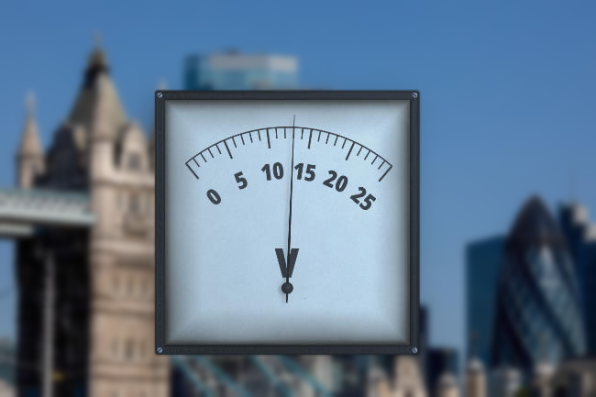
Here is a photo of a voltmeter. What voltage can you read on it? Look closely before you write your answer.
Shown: 13 V
